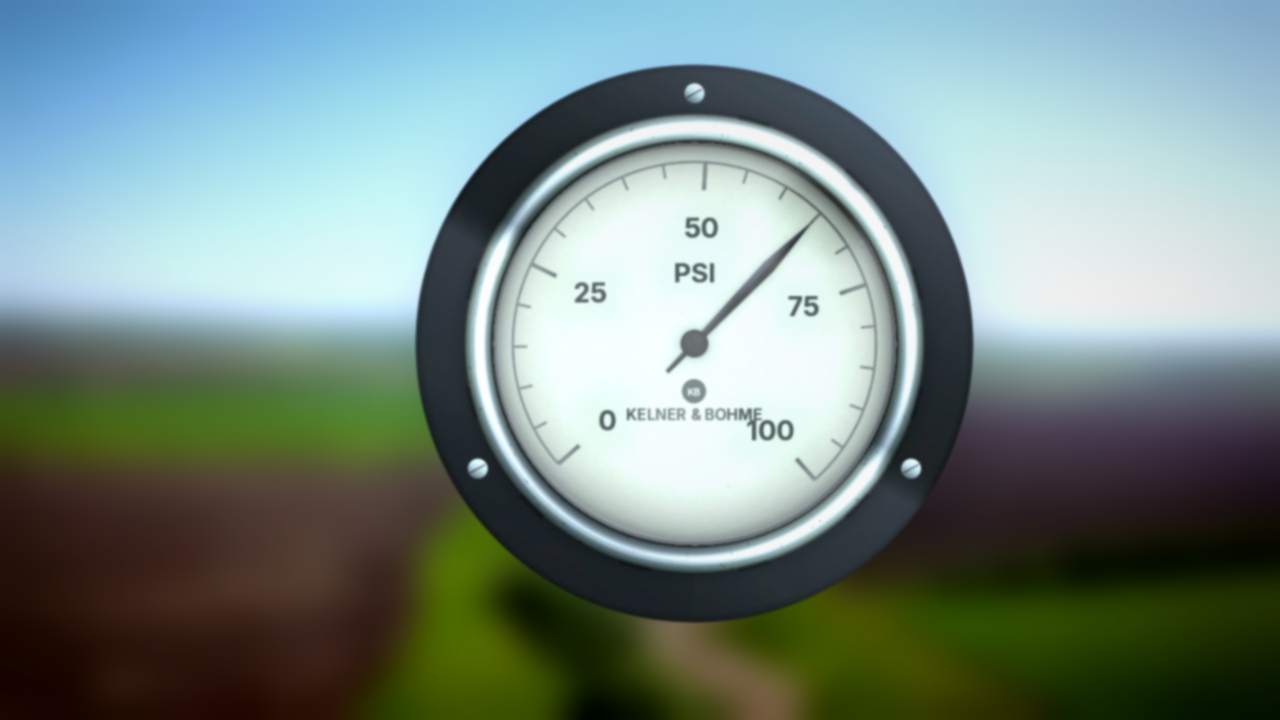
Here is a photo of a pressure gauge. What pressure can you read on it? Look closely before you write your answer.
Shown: 65 psi
